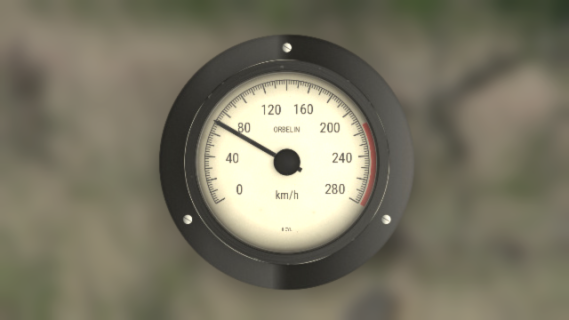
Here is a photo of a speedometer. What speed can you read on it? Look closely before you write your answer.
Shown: 70 km/h
